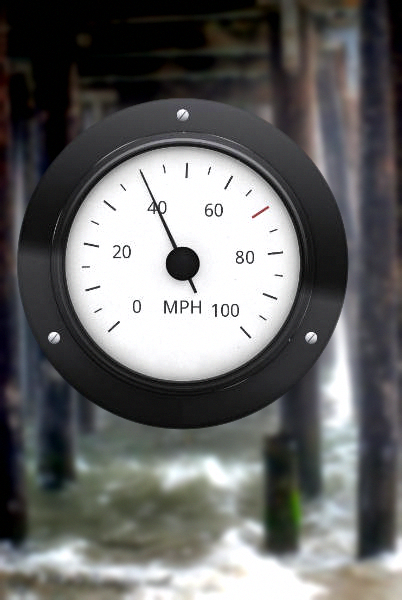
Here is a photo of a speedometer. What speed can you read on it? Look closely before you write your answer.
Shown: 40 mph
